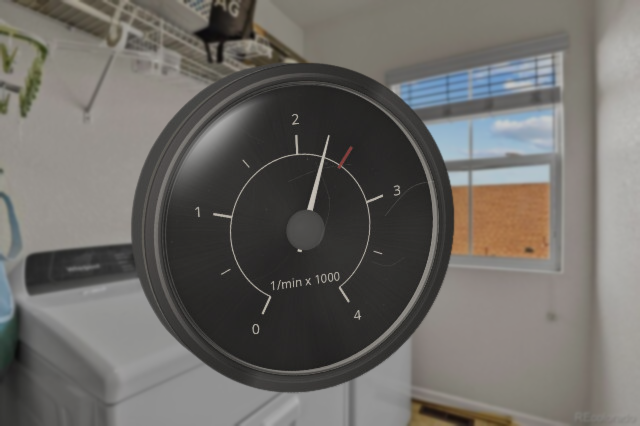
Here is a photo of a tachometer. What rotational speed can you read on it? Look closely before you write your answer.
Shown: 2250 rpm
